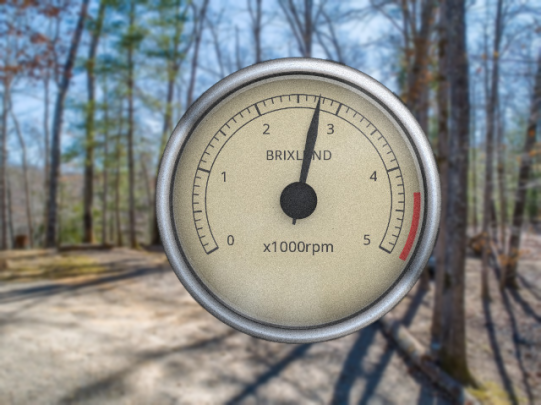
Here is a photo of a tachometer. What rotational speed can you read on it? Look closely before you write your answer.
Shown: 2750 rpm
